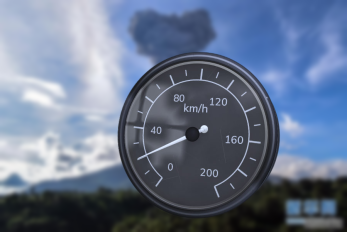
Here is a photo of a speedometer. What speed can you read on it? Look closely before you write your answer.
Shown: 20 km/h
